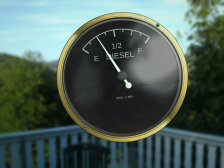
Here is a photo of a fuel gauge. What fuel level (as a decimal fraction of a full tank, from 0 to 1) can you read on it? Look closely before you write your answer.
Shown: 0.25
